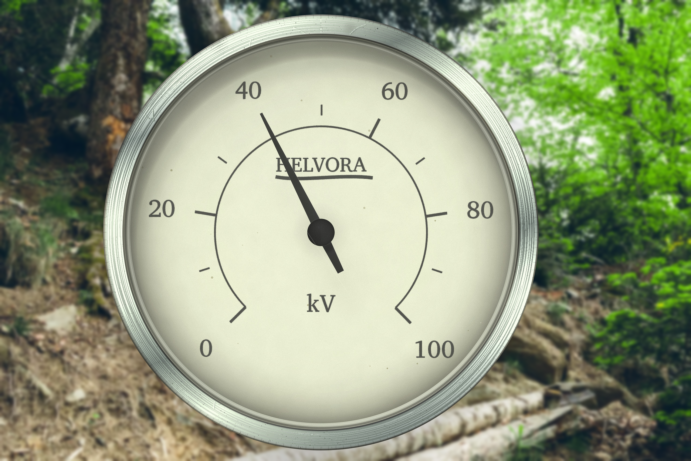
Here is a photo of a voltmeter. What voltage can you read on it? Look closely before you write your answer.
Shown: 40 kV
